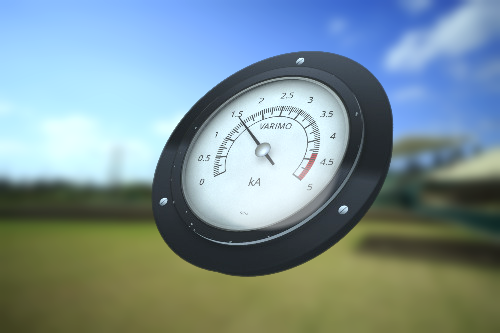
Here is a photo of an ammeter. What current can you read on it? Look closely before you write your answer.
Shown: 1.5 kA
